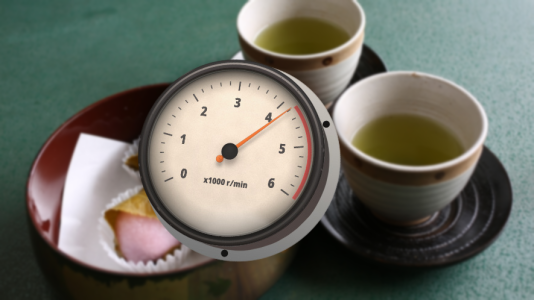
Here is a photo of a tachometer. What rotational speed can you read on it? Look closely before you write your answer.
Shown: 4200 rpm
